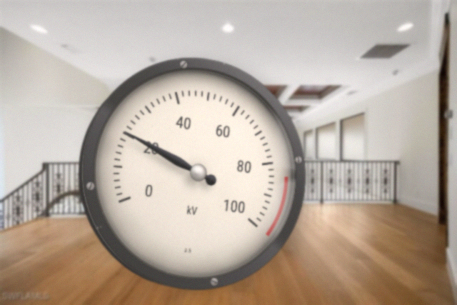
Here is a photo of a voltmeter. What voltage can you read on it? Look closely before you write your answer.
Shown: 20 kV
